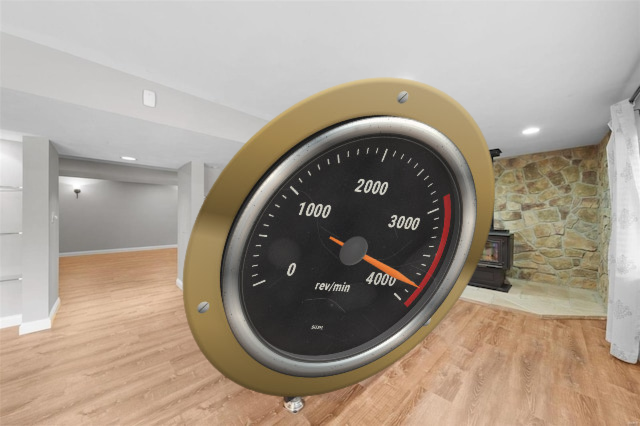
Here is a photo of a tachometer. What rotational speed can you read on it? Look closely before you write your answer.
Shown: 3800 rpm
